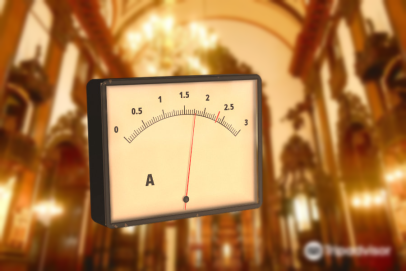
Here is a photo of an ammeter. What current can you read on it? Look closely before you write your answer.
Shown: 1.75 A
